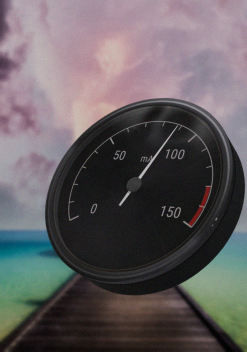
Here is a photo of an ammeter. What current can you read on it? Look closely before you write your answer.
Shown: 90 mA
